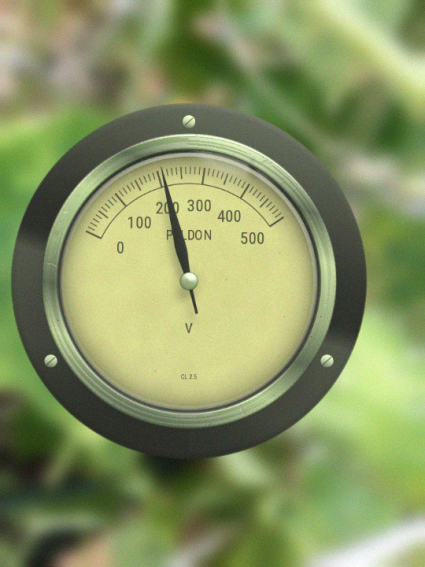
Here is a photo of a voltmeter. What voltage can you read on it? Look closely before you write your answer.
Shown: 210 V
